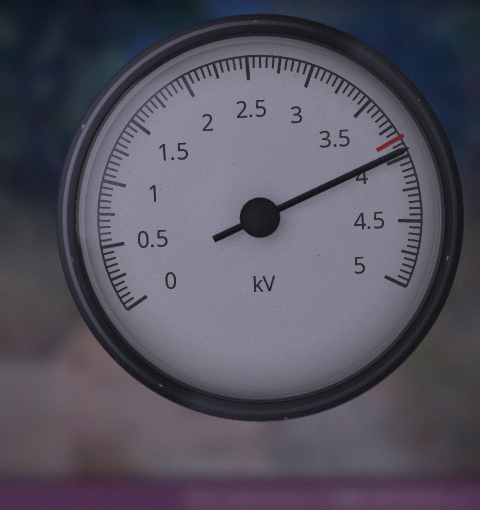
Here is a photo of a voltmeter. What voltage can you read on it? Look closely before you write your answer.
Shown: 3.95 kV
